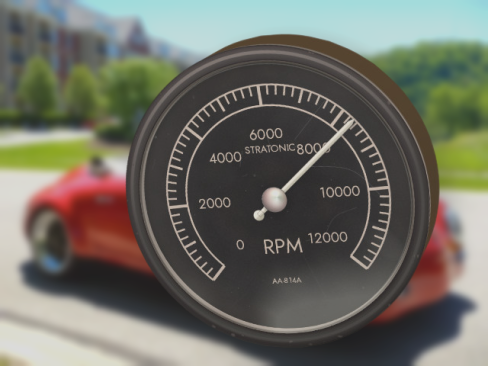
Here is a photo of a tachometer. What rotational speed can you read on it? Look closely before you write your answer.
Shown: 8300 rpm
